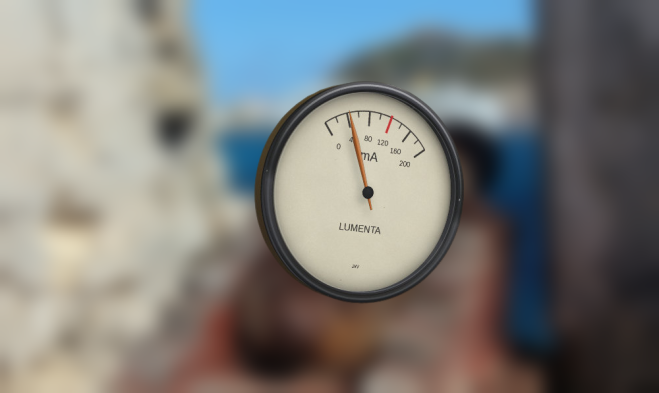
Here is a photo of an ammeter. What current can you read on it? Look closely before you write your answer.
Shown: 40 mA
